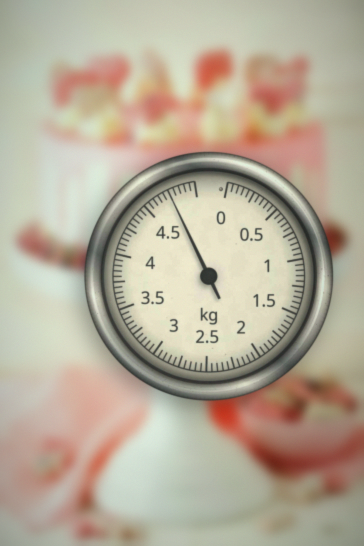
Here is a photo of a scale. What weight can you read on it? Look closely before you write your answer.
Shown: 4.75 kg
